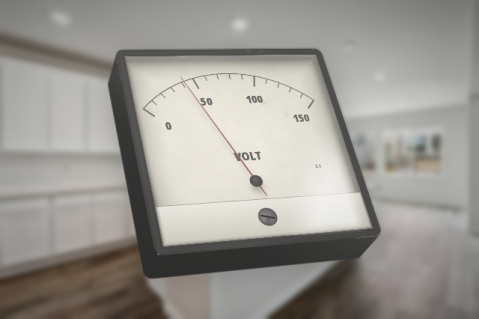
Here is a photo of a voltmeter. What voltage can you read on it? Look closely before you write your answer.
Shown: 40 V
